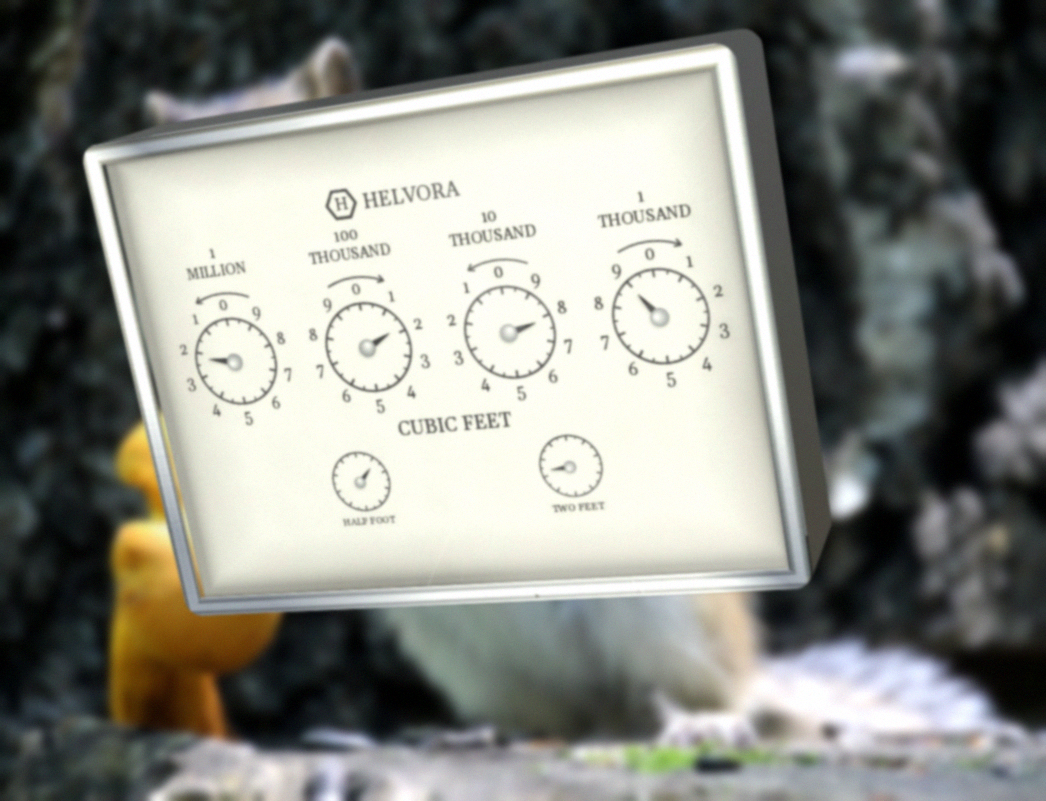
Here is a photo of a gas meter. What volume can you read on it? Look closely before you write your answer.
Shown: 217900 ft³
